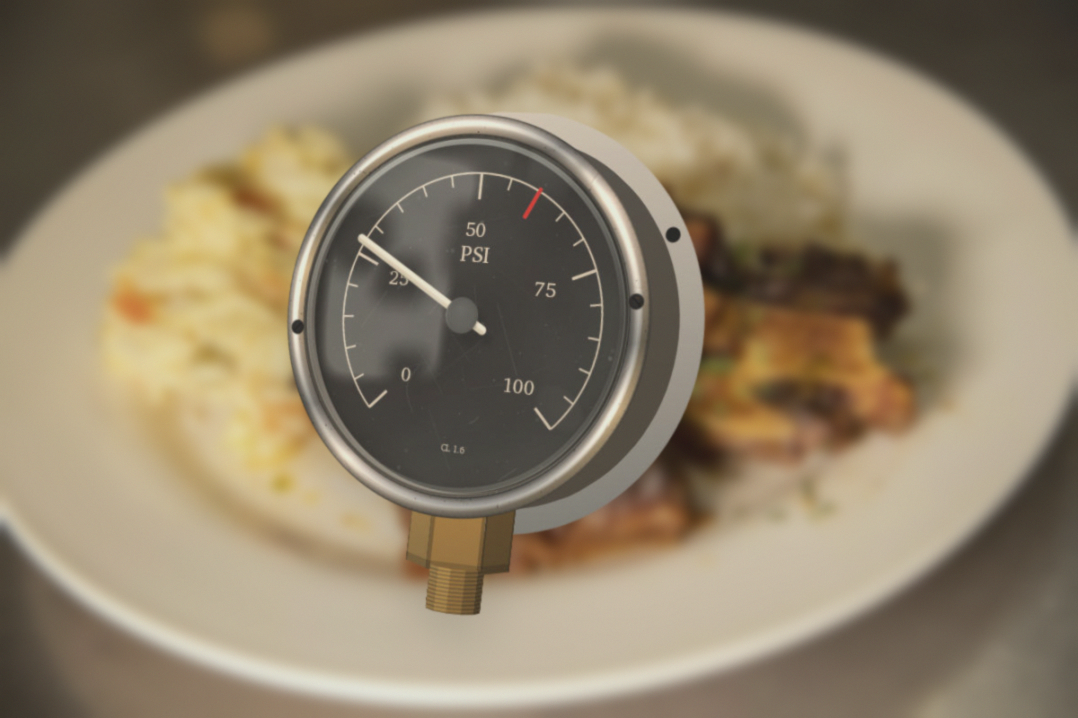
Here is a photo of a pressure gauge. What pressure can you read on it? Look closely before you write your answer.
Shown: 27.5 psi
